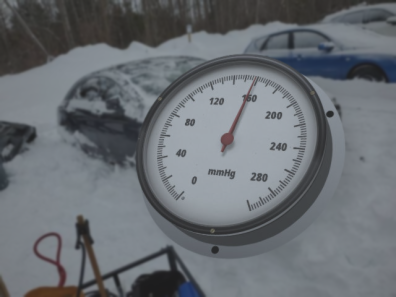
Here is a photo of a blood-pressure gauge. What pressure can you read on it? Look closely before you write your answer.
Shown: 160 mmHg
